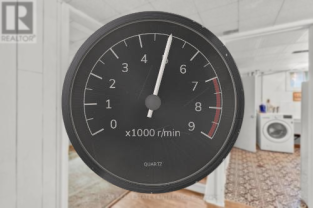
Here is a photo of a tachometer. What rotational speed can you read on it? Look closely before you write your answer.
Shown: 5000 rpm
